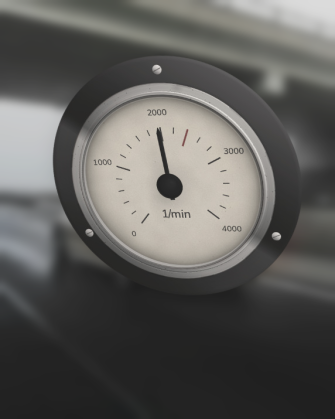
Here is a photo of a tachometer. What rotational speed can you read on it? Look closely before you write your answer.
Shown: 2000 rpm
